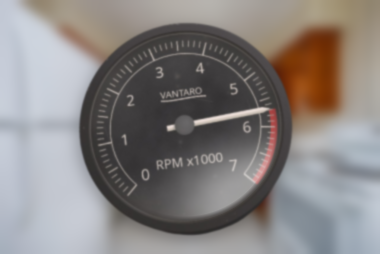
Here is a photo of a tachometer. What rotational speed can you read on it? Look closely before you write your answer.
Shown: 5700 rpm
